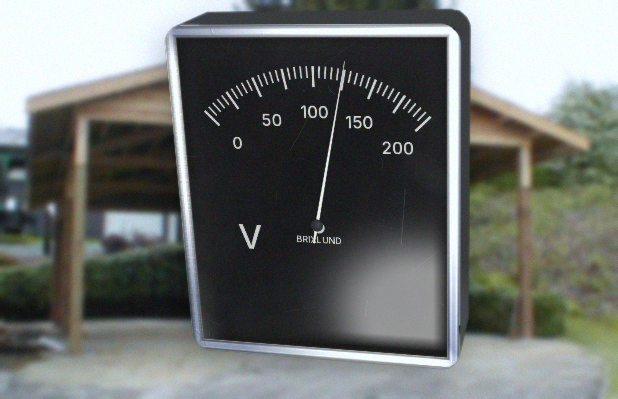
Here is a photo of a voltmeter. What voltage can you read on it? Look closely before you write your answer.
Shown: 125 V
